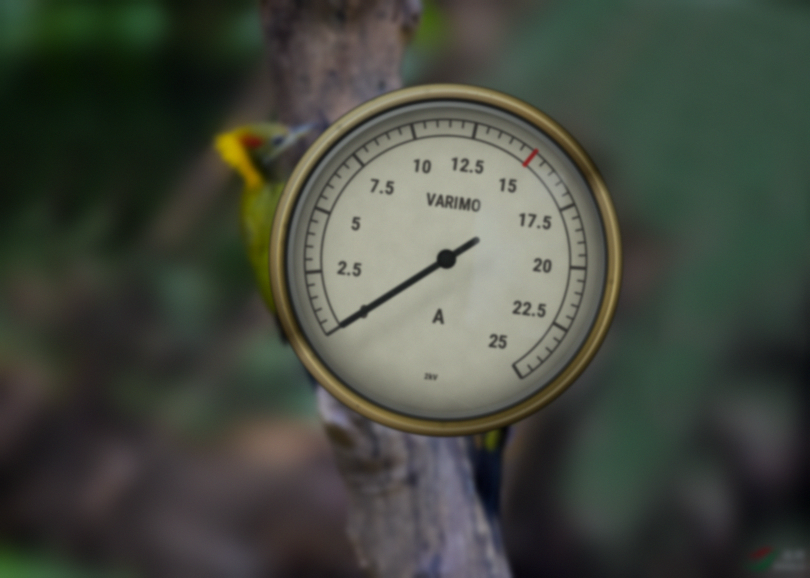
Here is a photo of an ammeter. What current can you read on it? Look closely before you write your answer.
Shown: 0 A
